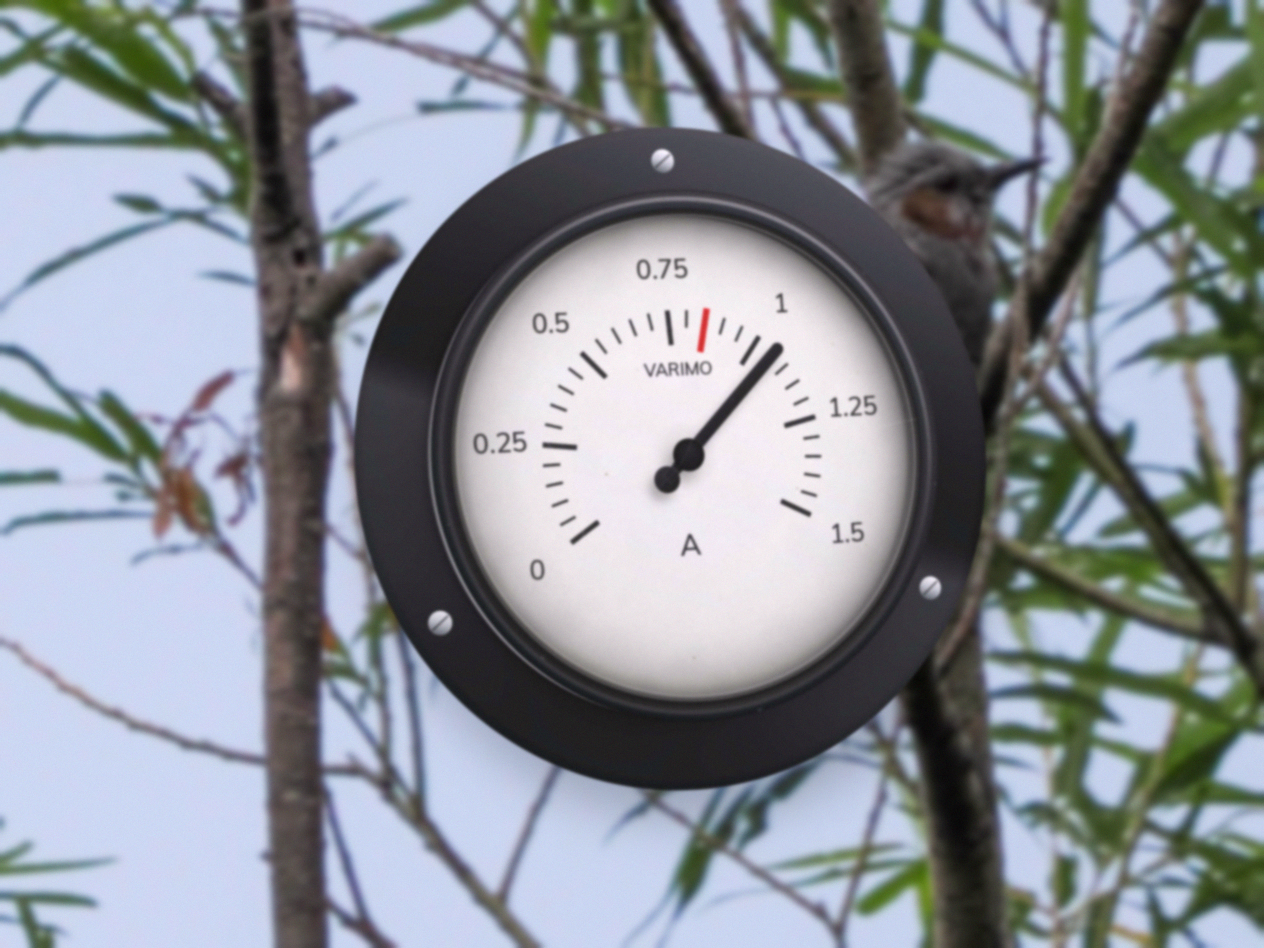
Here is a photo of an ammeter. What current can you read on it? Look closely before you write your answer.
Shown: 1.05 A
